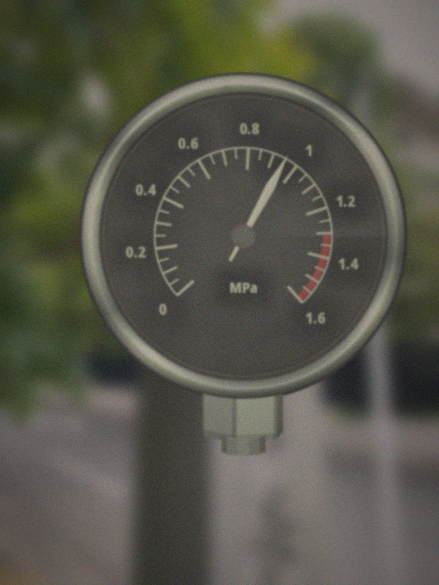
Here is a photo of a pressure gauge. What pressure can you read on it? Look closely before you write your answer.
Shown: 0.95 MPa
